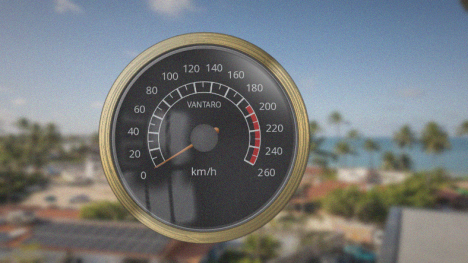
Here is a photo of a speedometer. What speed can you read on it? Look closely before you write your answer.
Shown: 0 km/h
